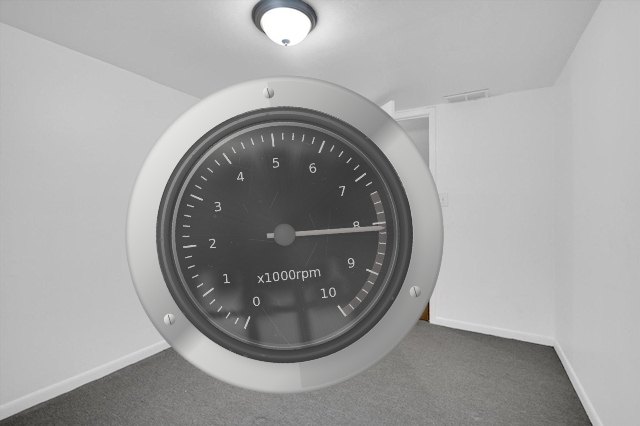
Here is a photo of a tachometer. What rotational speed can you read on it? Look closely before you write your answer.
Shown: 8100 rpm
